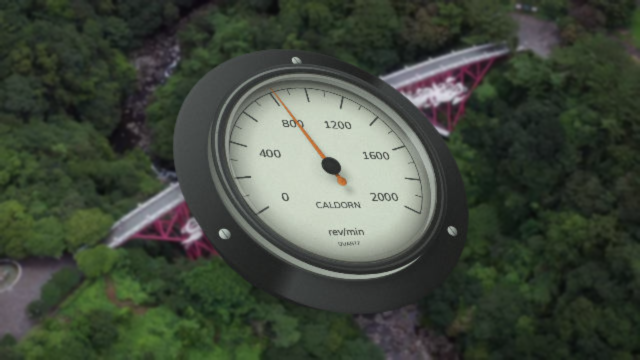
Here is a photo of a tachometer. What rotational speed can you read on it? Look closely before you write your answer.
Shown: 800 rpm
